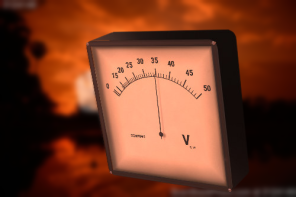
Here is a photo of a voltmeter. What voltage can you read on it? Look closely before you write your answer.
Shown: 35 V
